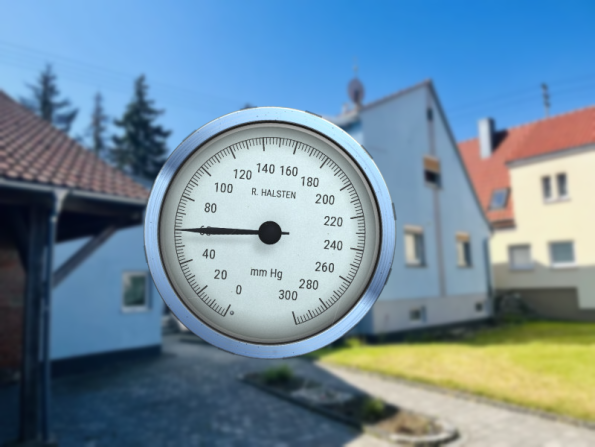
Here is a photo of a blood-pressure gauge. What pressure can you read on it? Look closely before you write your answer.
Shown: 60 mmHg
